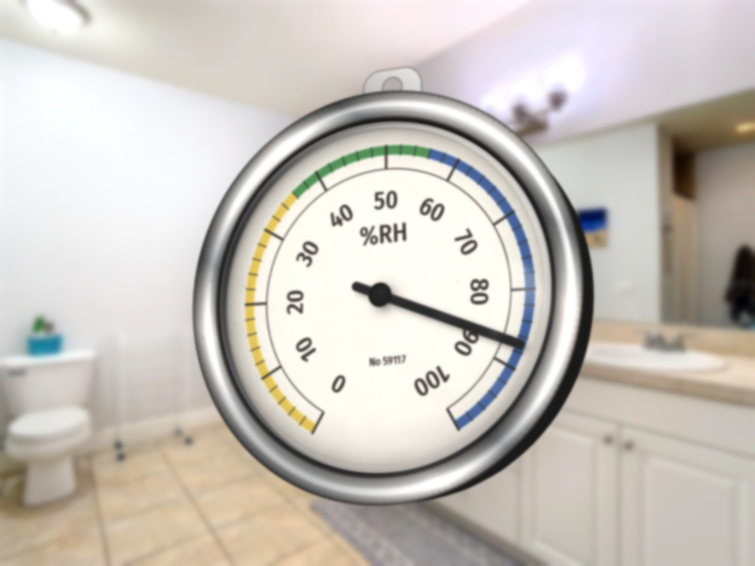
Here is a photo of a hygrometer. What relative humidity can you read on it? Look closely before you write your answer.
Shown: 87 %
